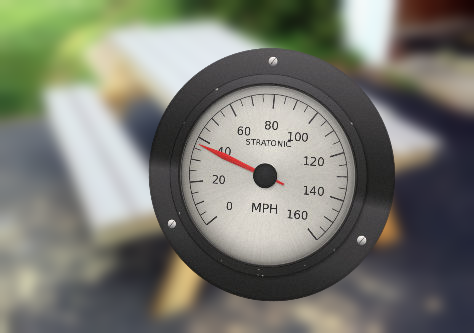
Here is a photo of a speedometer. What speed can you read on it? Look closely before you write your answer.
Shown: 37.5 mph
